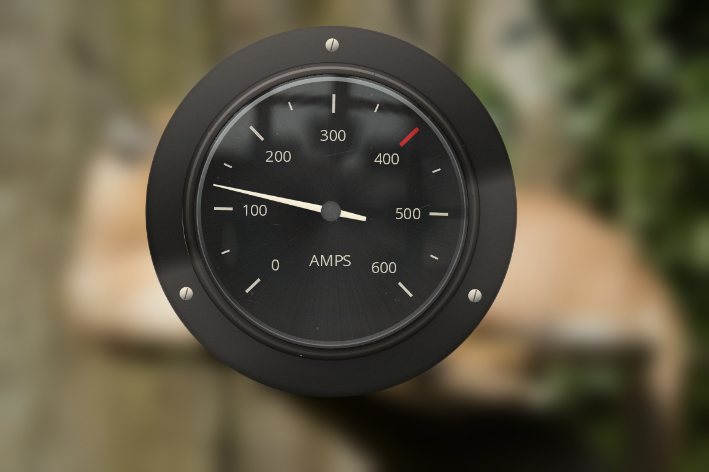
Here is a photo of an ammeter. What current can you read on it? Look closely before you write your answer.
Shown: 125 A
